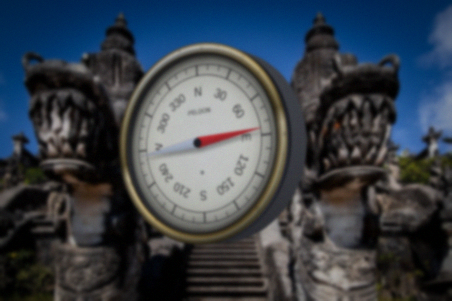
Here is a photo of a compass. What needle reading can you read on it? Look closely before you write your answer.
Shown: 85 °
